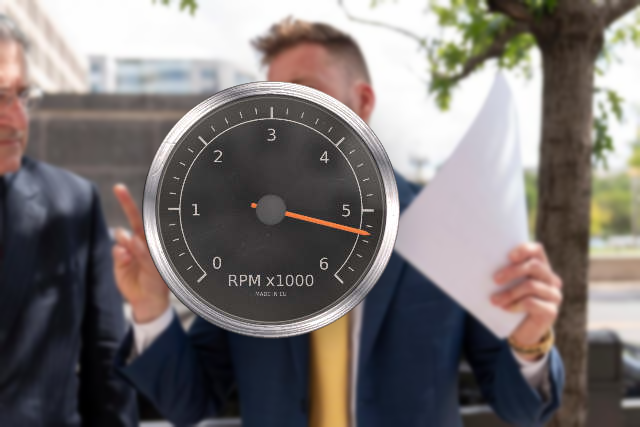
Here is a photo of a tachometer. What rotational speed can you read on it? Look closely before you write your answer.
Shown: 5300 rpm
